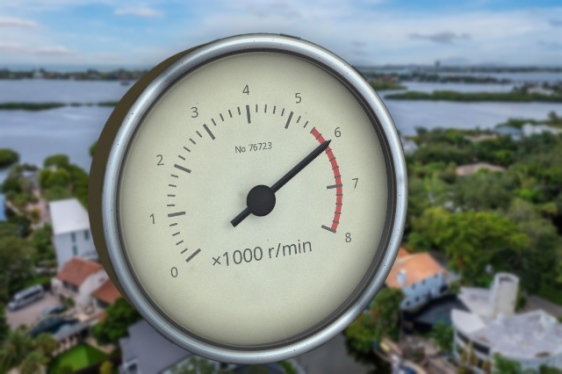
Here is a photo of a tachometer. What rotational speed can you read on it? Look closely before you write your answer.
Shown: 6000 rpm
